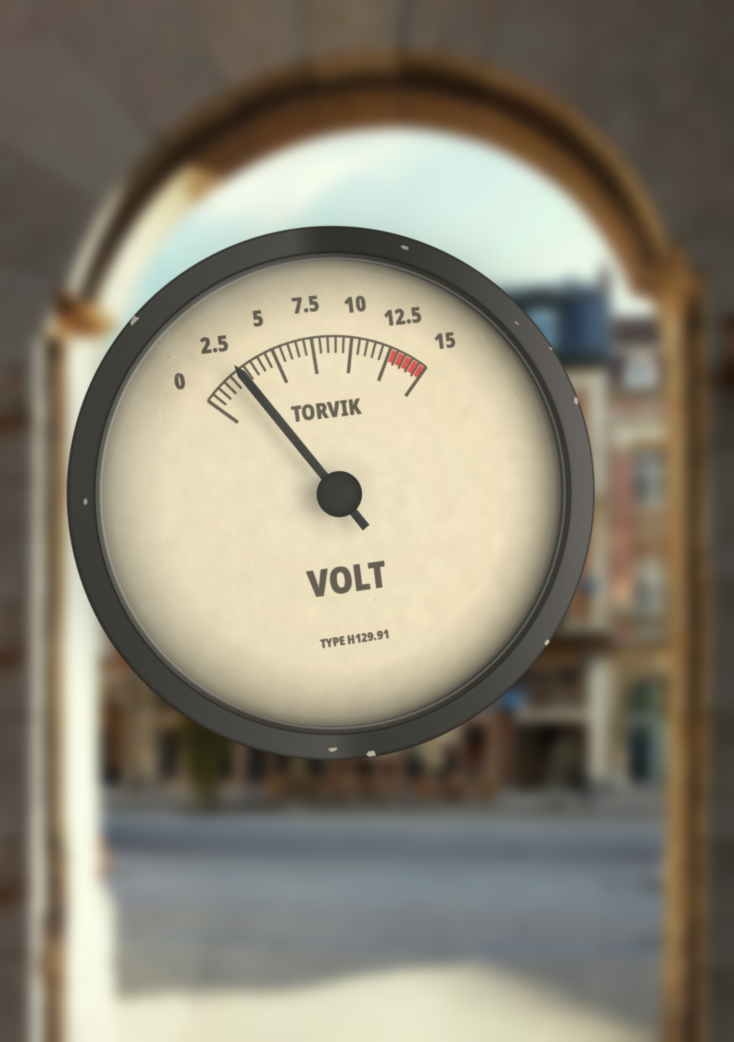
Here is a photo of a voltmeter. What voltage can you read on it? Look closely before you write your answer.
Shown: 2.5 V
